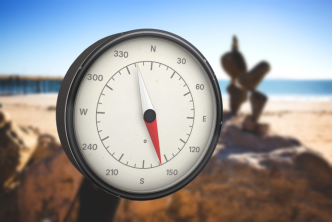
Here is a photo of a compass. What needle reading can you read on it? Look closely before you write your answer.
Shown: 160 °
